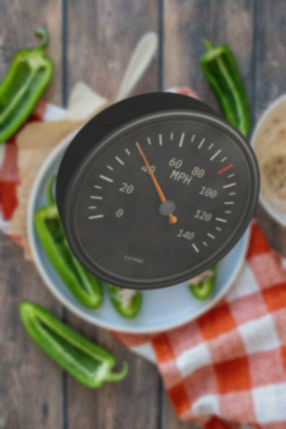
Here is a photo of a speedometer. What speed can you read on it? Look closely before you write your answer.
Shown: 40 mph
